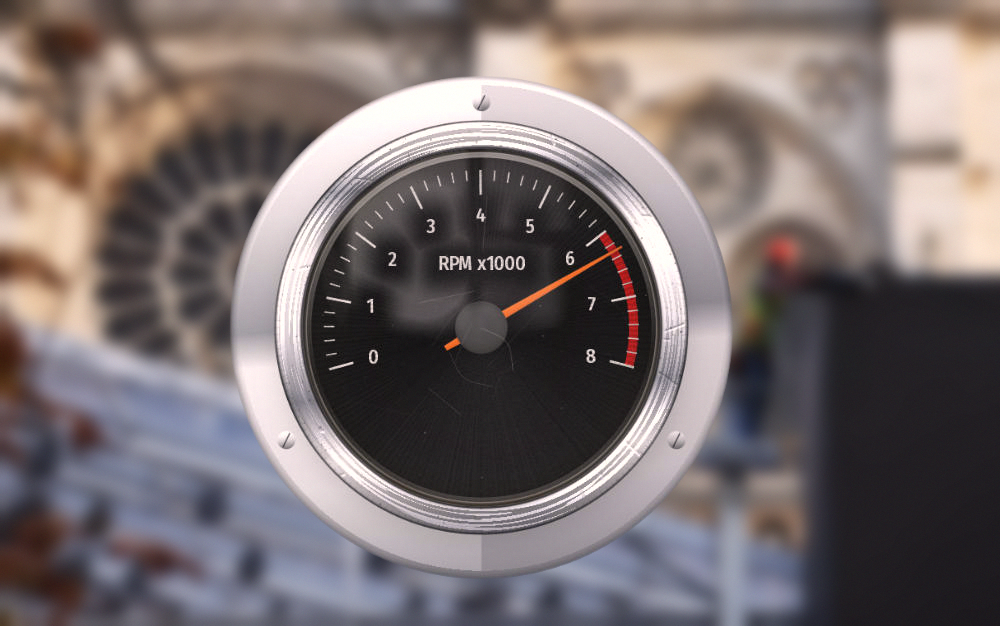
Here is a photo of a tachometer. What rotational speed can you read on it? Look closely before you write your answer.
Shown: 6300 rpm
